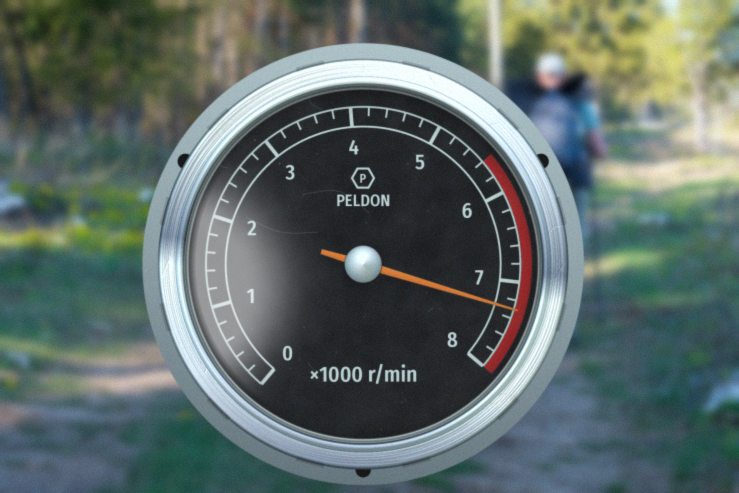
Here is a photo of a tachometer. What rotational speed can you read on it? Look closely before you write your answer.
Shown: 7300 rpm
